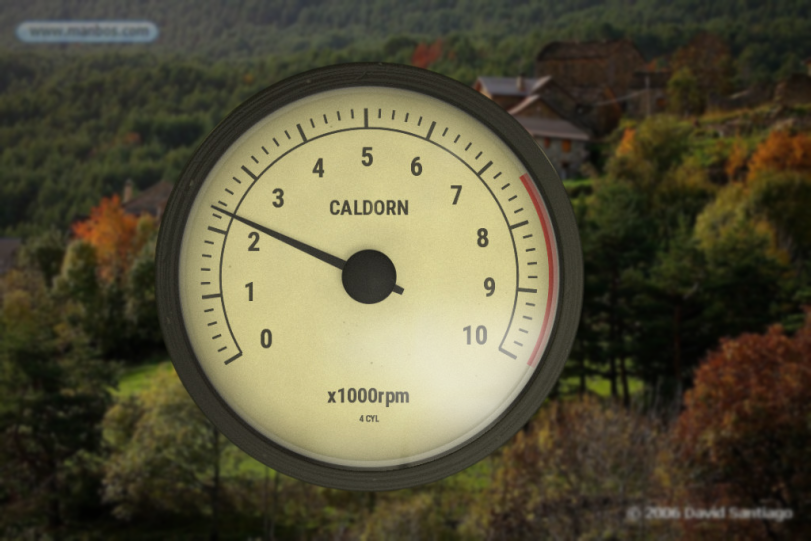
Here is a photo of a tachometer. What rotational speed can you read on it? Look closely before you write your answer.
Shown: 2300 rpm
